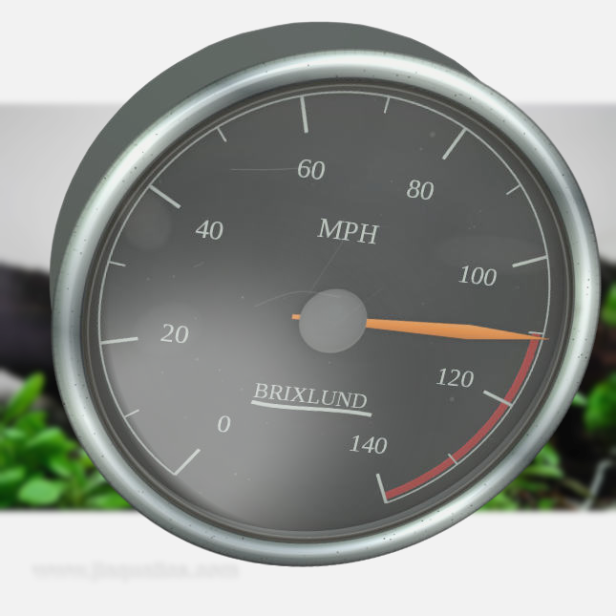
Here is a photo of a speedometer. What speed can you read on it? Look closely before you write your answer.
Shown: 110 mph
